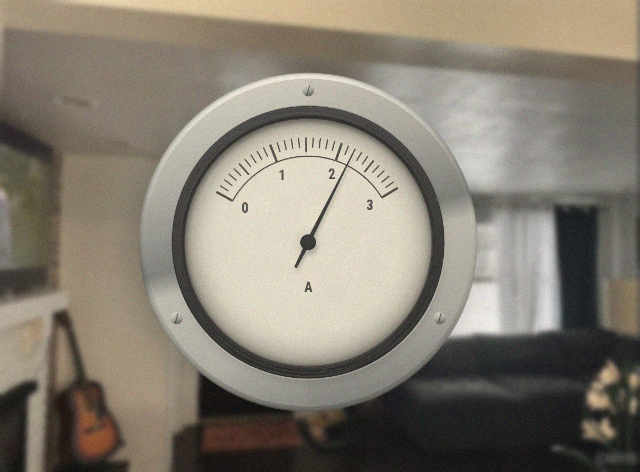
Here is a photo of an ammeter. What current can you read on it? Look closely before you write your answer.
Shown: 2.2 A
